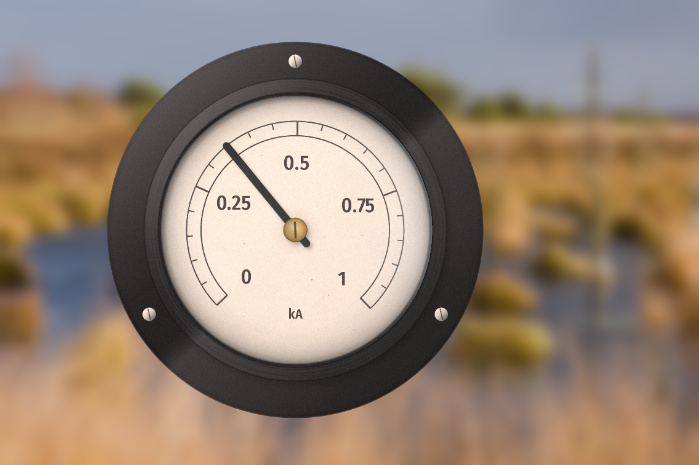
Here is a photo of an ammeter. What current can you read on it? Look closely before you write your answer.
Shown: 0.35 kA
